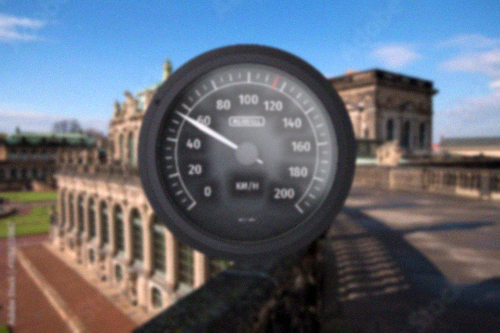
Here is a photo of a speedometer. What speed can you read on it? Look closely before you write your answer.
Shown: 55 km/h
